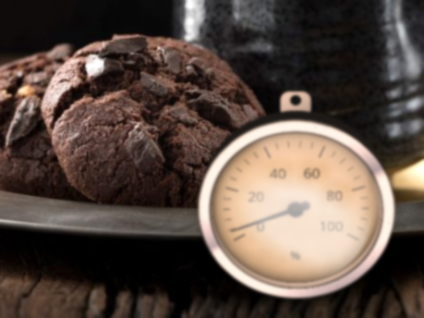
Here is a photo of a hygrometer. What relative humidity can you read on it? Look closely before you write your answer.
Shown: 4 %
